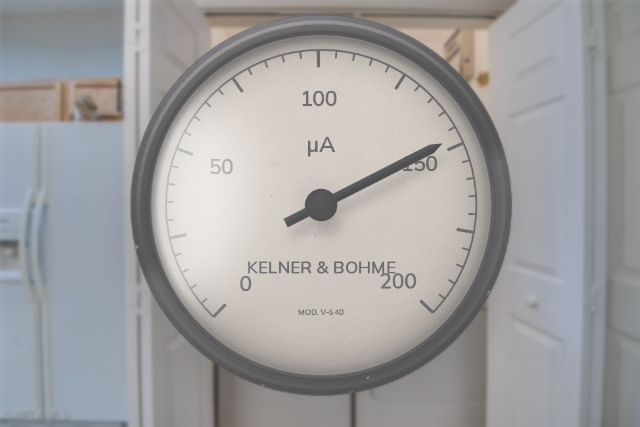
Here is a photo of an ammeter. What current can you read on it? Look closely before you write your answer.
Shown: 147.5 µA
